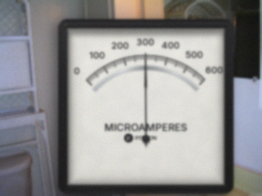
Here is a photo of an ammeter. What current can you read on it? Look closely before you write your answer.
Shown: 300 µA
